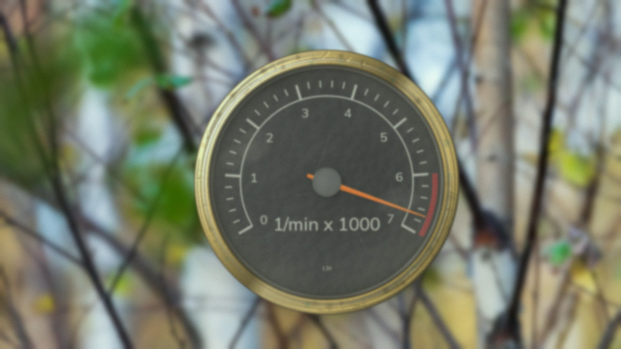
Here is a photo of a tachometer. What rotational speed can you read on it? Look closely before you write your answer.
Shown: 6700 rpm
